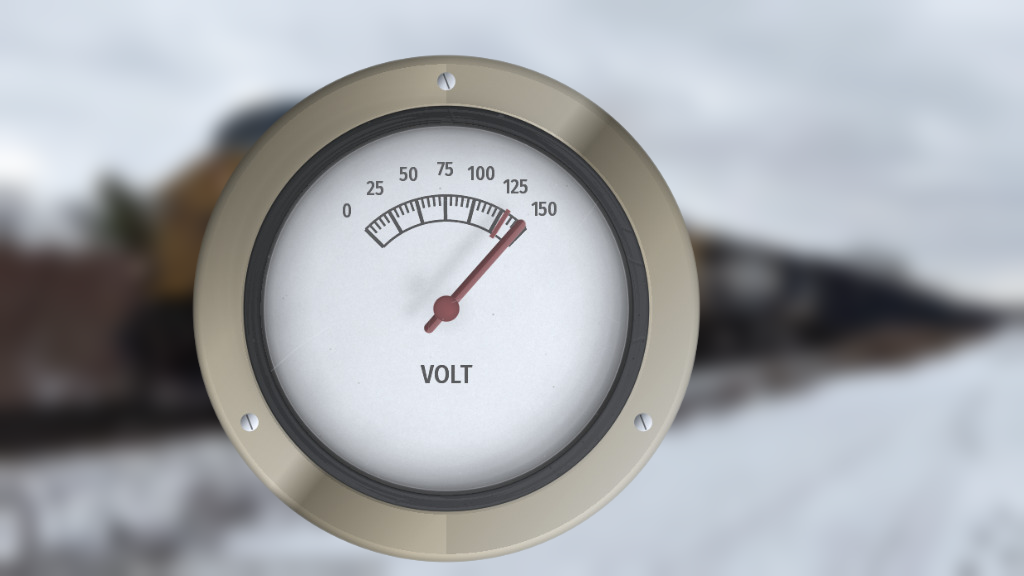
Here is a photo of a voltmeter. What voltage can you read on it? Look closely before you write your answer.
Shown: 145 V
